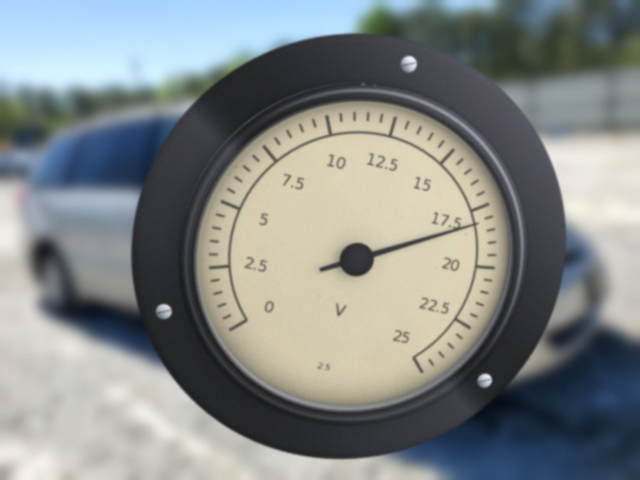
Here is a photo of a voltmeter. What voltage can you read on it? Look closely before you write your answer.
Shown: 18 V
